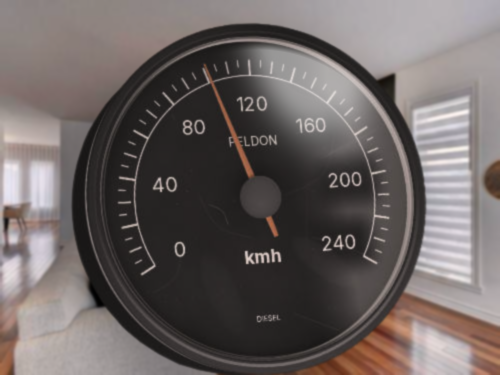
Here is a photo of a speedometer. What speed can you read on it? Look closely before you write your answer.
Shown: 100 km/h
